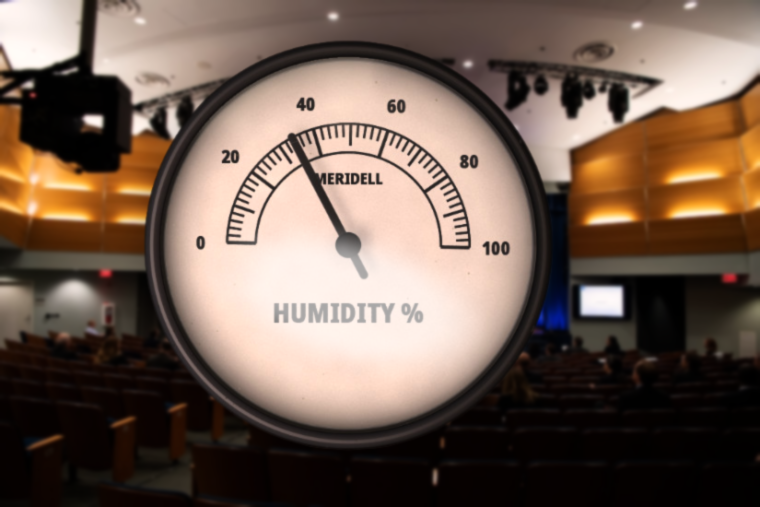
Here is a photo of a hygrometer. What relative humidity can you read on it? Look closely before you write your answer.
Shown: 34 %
